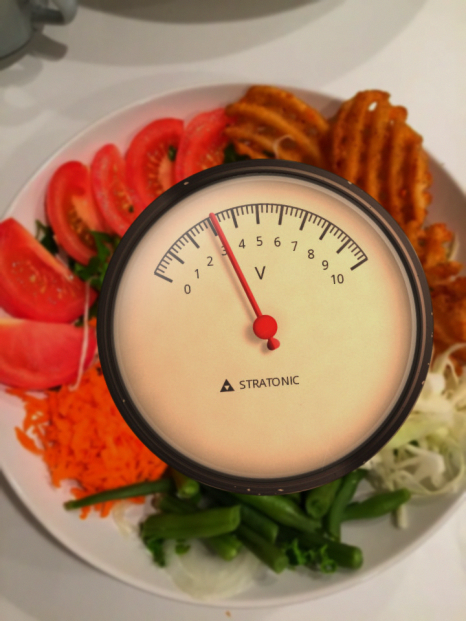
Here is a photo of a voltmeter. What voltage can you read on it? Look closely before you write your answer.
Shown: 3.2 V
